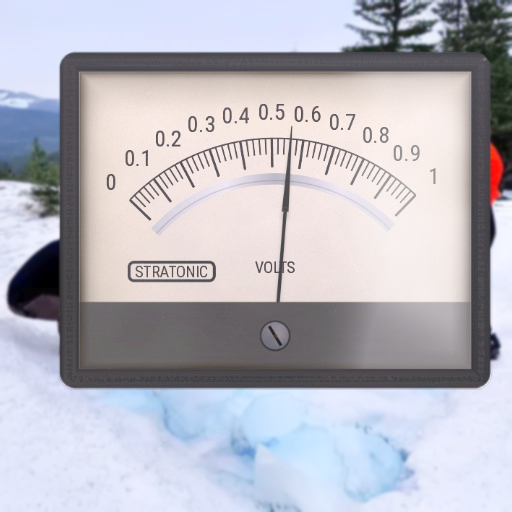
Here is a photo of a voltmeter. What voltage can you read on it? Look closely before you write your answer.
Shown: 0.56 V
